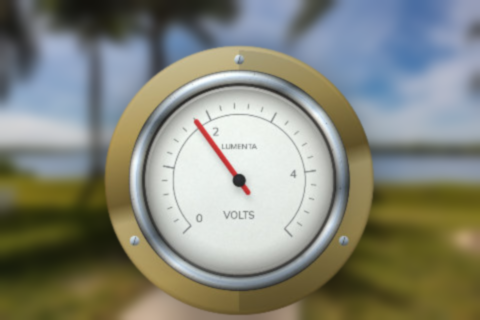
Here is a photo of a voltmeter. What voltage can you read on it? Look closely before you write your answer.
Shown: 1.8 V
